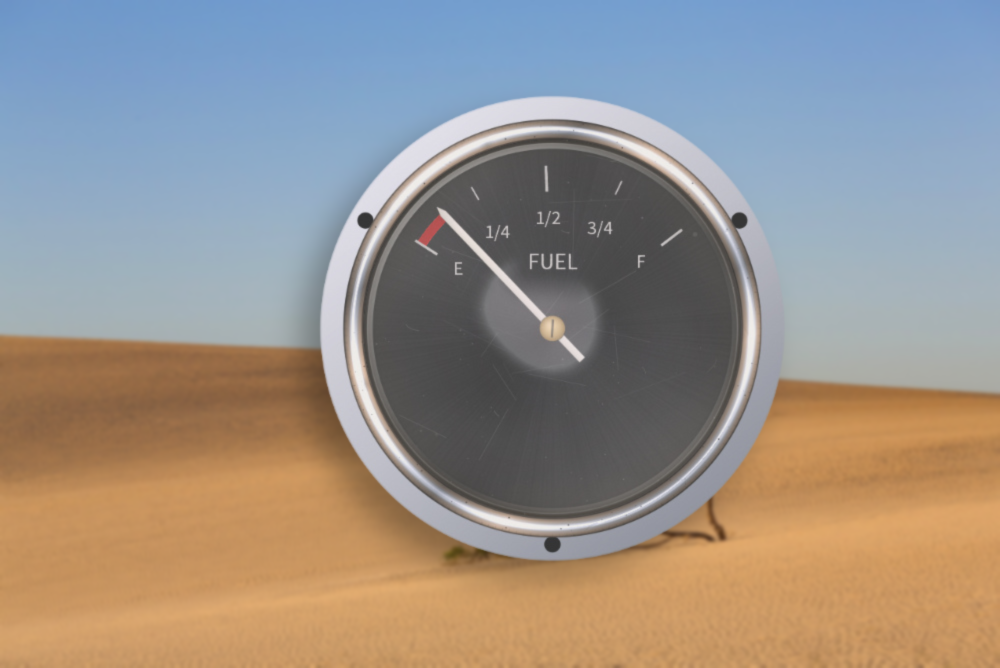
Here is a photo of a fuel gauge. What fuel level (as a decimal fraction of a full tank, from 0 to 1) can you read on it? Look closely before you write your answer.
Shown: 0.125
